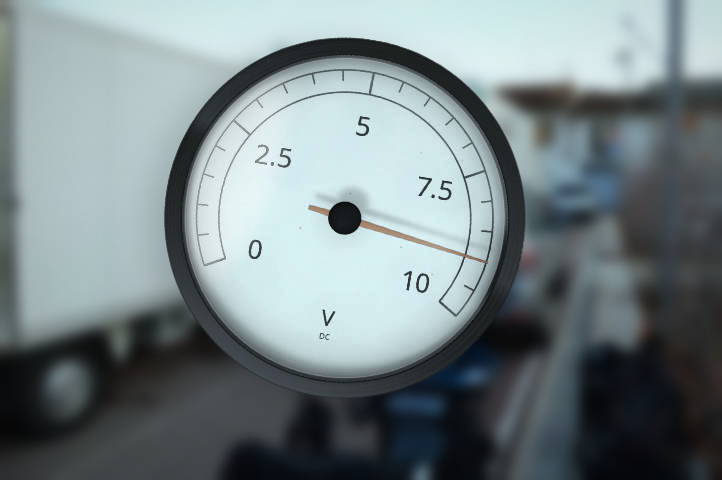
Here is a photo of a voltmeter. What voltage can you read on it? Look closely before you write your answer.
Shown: 9 V
